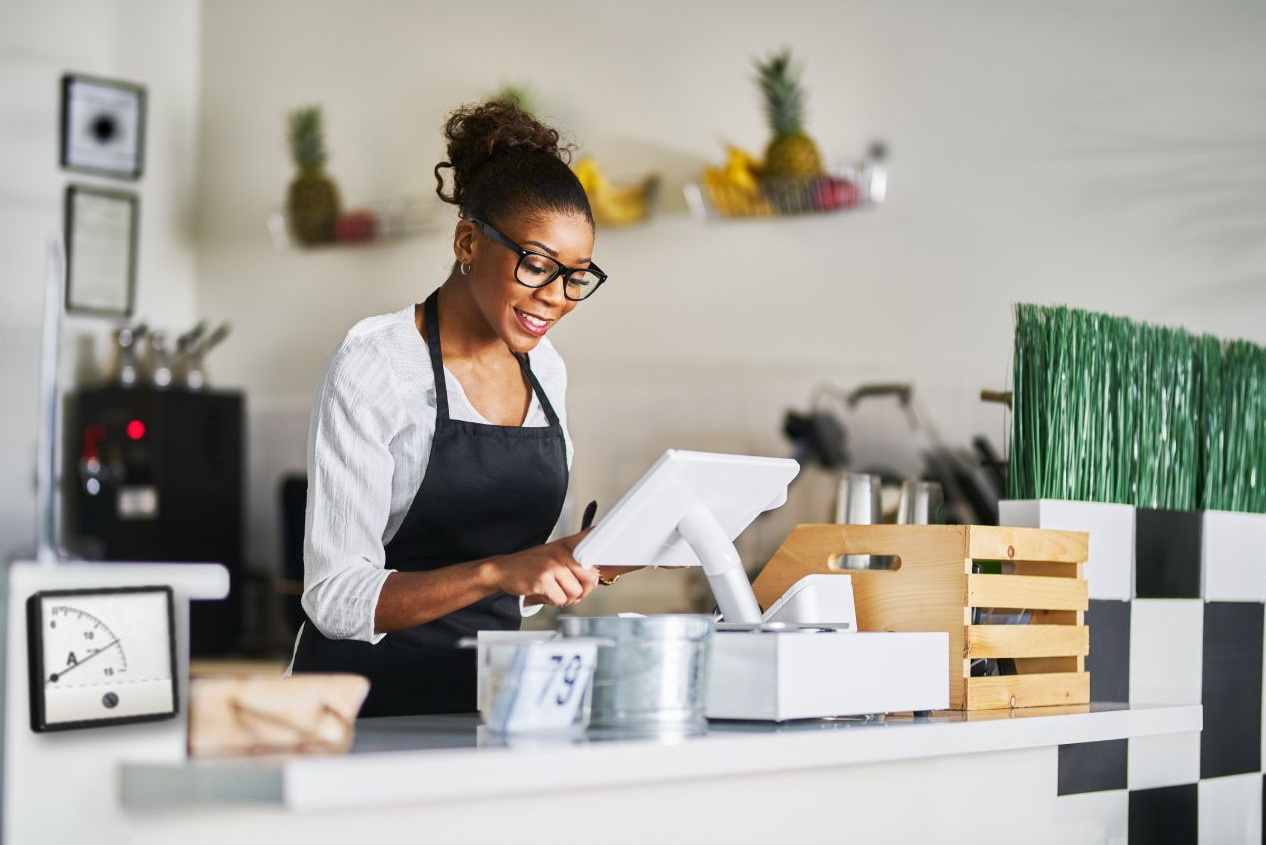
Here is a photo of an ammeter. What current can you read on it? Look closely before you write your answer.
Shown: 12.5 A
